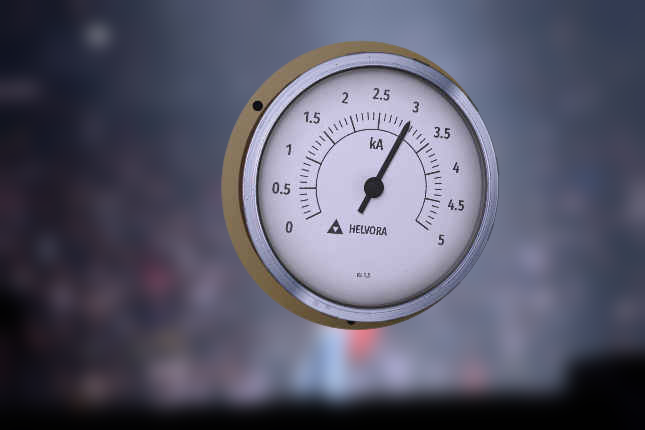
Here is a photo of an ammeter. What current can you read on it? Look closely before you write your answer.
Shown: 3 kA
